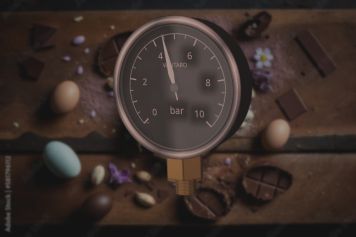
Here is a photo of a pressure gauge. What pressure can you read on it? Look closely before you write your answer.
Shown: 4.5 bar
